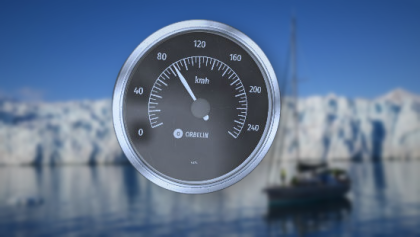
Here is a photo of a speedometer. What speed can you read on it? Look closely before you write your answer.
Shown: 85 km/h
